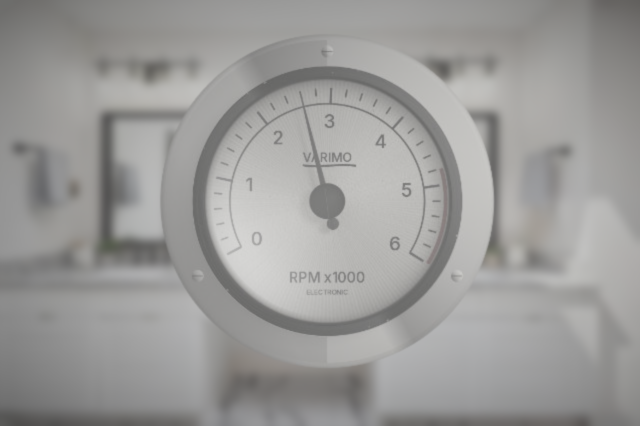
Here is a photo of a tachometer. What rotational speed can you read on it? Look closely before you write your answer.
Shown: 2600 rpm
